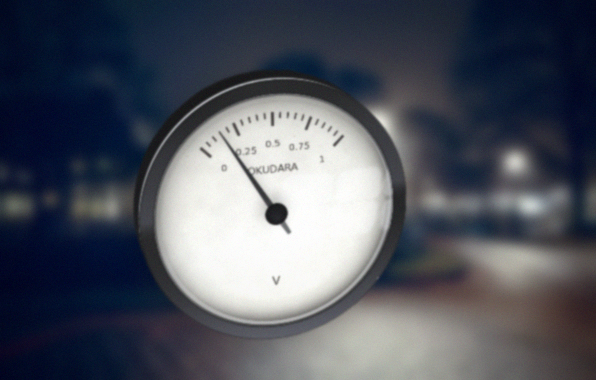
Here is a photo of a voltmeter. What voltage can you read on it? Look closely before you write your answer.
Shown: 0.15 V
